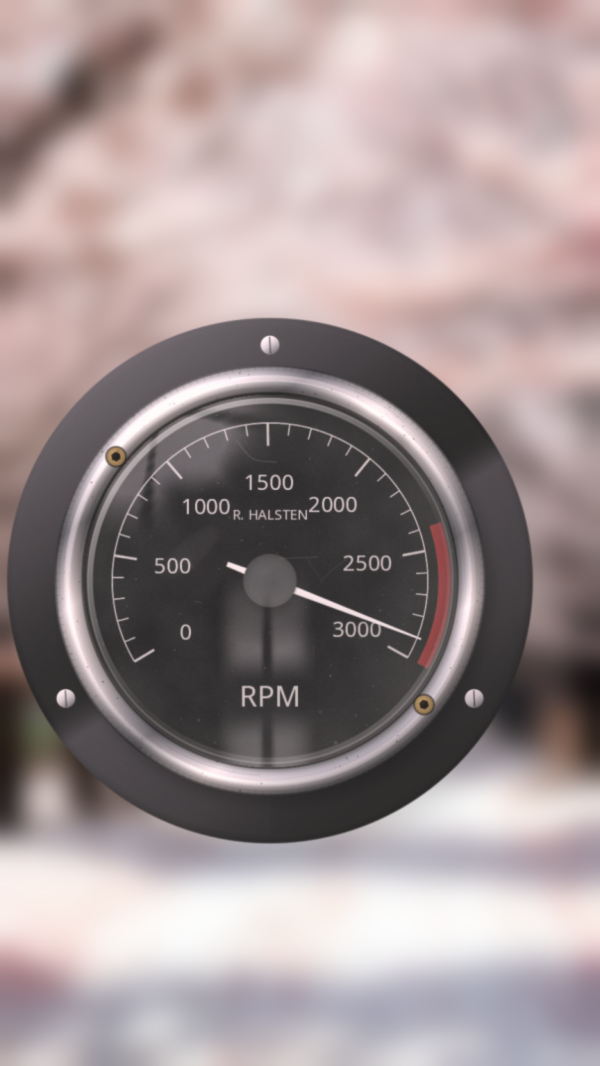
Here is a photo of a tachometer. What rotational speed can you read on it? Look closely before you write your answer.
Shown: 2900 rpm
